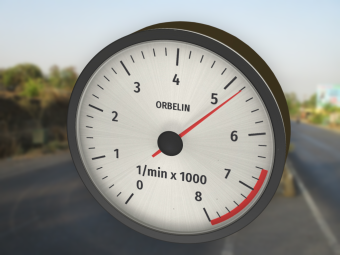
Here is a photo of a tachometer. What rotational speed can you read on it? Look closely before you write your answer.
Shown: 5200 rpm
